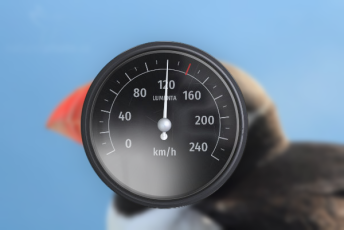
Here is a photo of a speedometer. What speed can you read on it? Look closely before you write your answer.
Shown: 120 km/h
